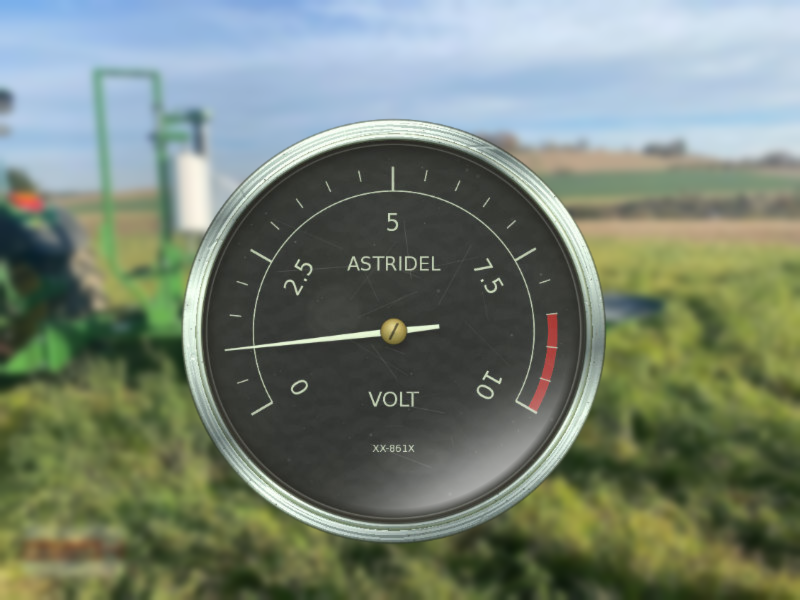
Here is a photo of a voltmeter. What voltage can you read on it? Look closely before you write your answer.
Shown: 1 V
